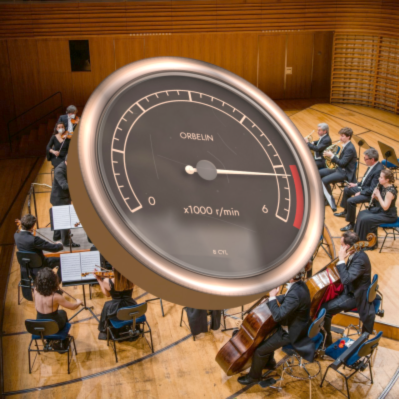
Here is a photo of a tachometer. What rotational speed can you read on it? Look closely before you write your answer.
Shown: 5200 rpm
